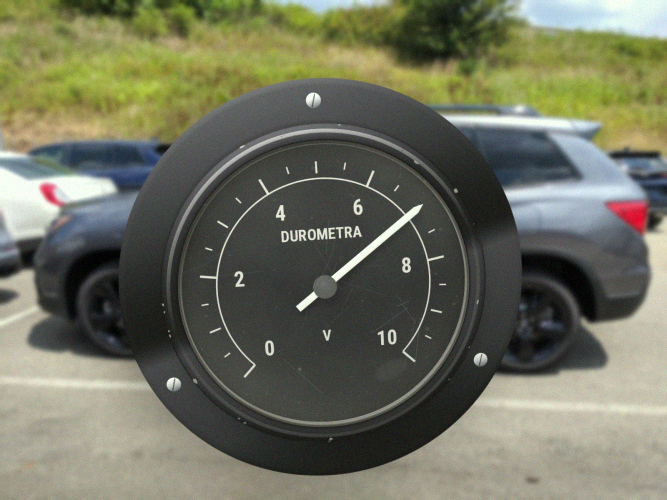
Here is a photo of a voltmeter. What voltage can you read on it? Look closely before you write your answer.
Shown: 7 V
